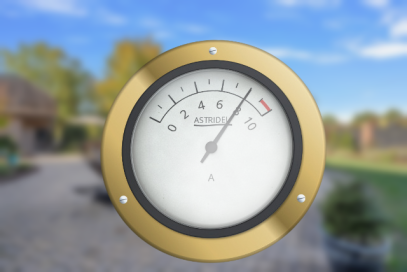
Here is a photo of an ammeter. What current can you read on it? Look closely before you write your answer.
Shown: 8 A
